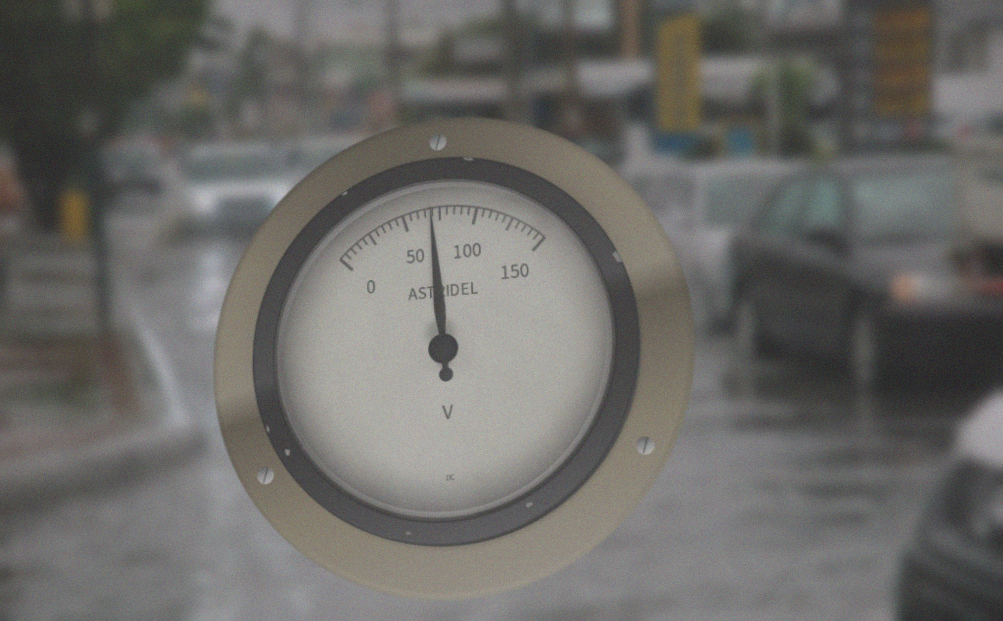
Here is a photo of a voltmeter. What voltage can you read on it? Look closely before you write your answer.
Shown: 70 V
